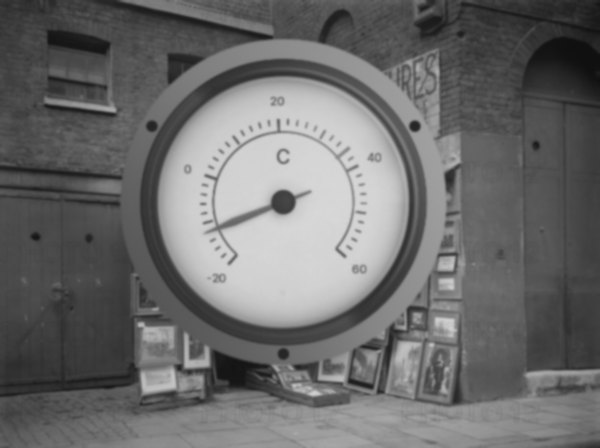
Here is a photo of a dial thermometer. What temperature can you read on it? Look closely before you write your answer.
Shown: -12 °C
